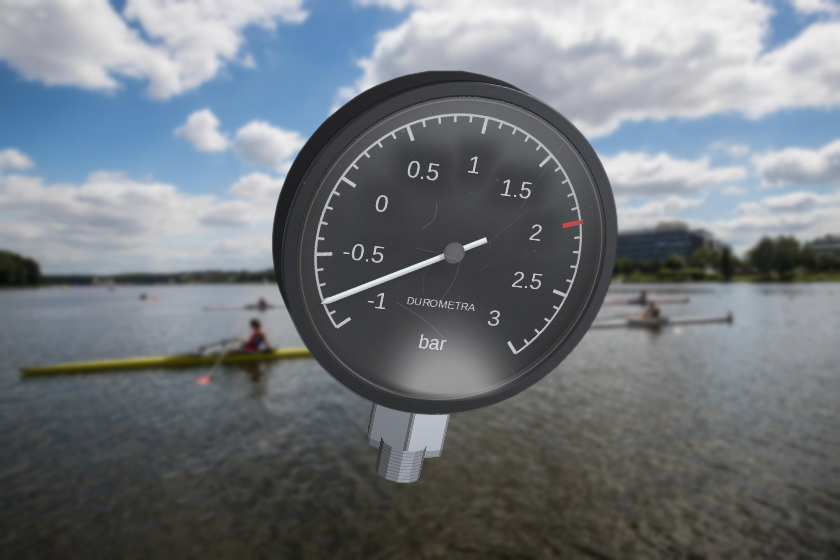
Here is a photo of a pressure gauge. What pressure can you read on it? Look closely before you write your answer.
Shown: -0.8 bar
